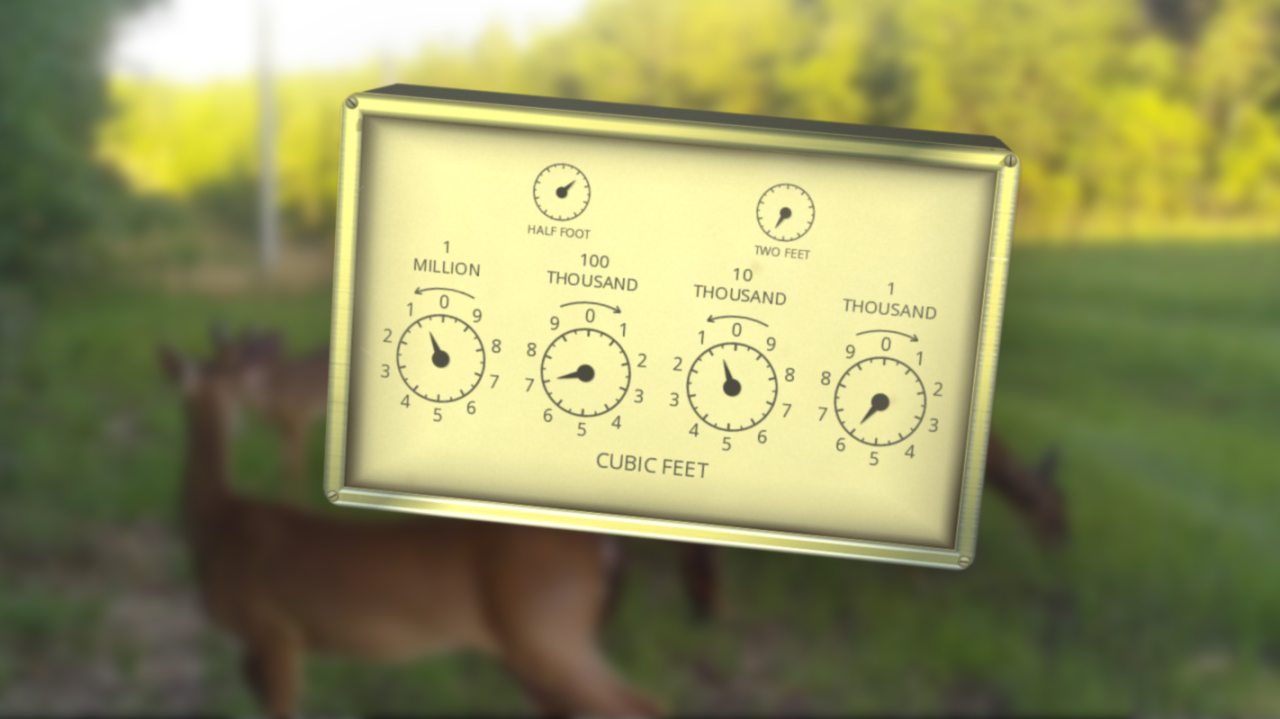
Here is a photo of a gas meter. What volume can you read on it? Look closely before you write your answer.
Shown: 70600 ft³
